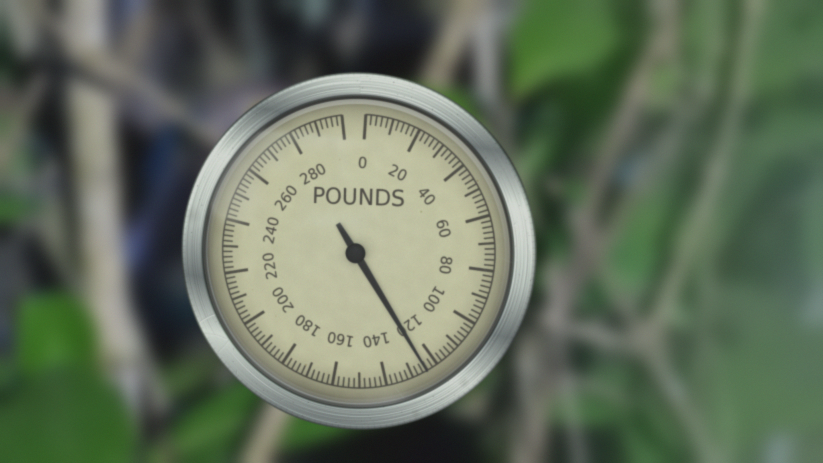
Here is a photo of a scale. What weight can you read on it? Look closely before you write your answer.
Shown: 124 lb
